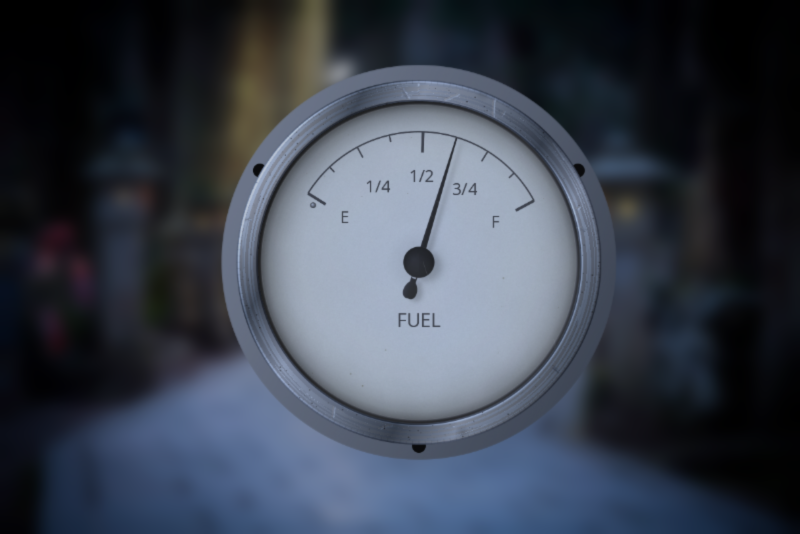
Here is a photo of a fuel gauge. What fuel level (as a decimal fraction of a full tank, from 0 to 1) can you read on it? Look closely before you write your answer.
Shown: 0.625
